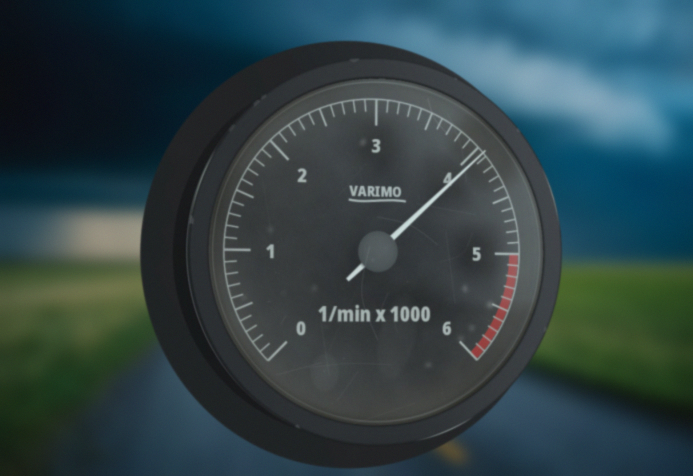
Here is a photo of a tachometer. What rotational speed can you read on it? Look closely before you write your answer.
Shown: 4050 rpm
